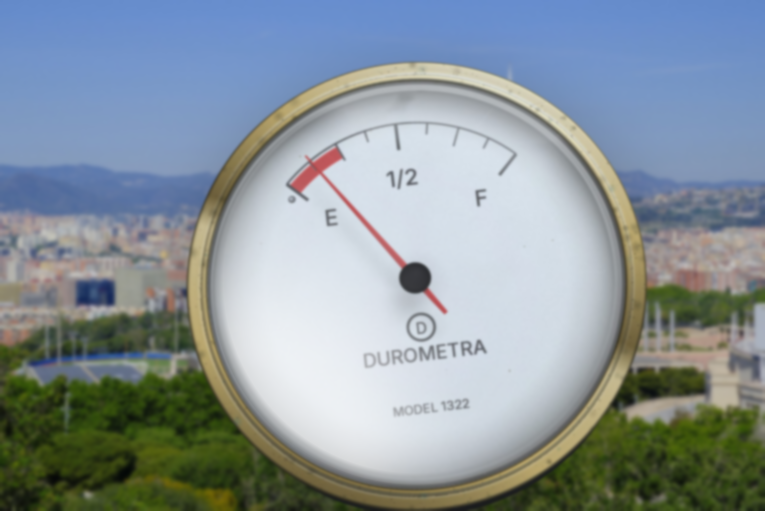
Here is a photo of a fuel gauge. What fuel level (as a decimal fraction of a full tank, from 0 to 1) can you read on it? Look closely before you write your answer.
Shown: 0.125
